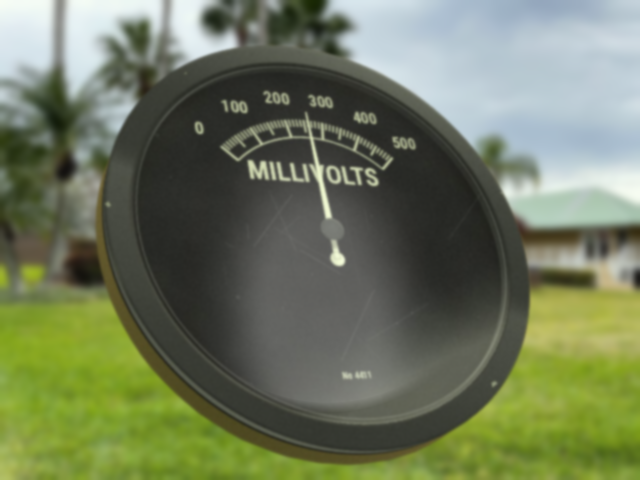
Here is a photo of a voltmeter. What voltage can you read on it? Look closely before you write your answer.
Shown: 250 mV
